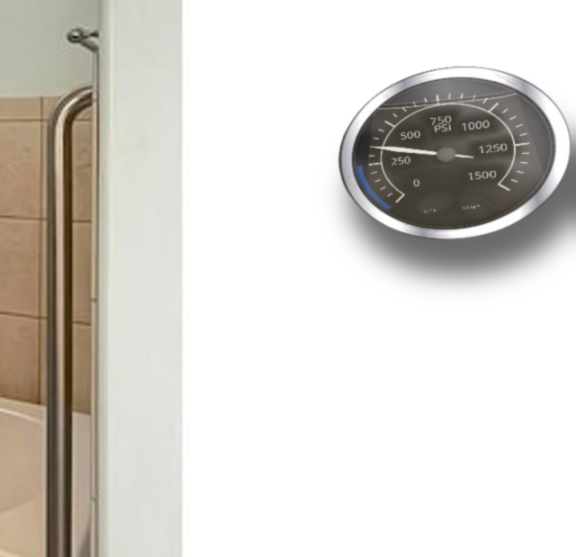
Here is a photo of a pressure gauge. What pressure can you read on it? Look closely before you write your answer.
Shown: 350 psi
